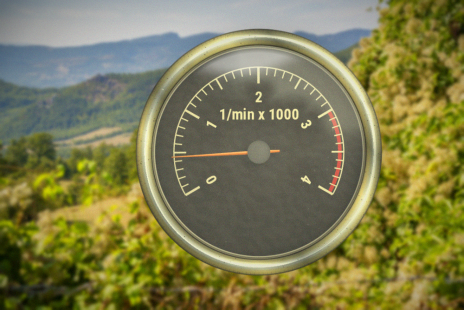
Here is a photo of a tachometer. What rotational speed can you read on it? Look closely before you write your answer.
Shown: 450 rpm
